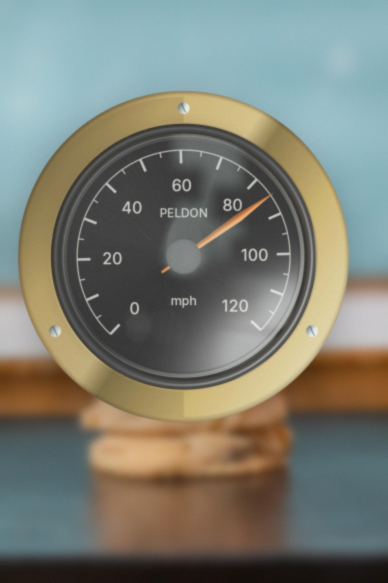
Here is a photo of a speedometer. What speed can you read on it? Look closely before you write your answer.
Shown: 85 mph
